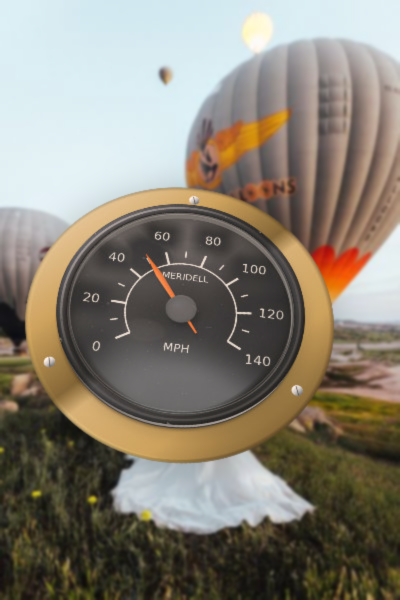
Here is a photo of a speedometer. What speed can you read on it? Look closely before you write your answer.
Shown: 50 mph
